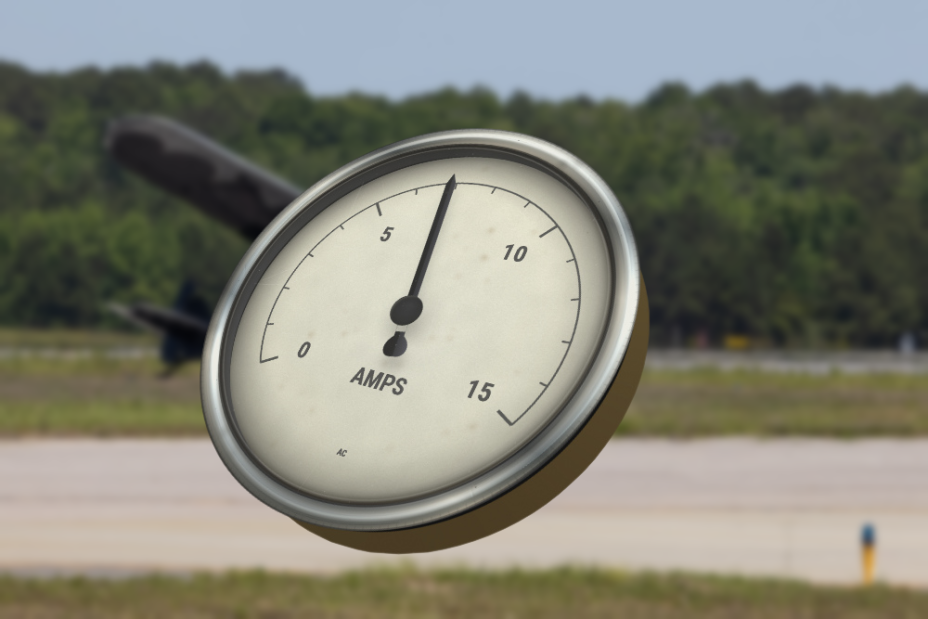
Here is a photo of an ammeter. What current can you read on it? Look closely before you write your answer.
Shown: 7 A
